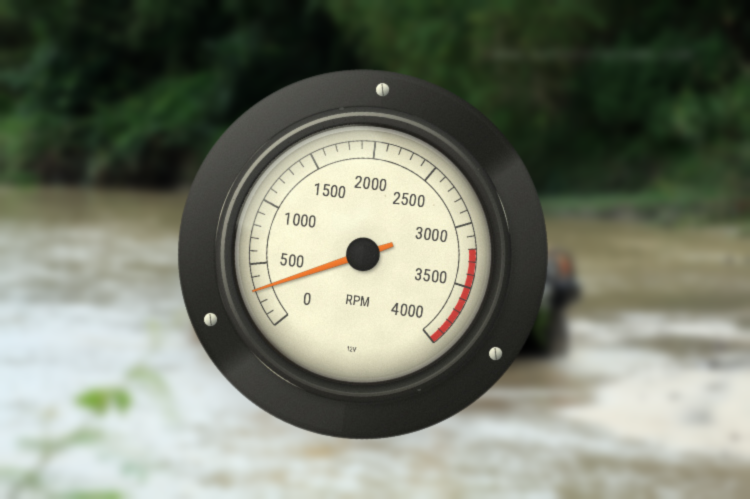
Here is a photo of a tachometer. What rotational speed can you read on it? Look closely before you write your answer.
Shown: 300 rpm
